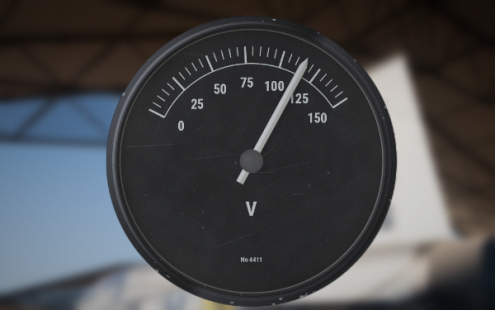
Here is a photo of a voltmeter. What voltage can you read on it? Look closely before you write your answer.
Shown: 115 V
